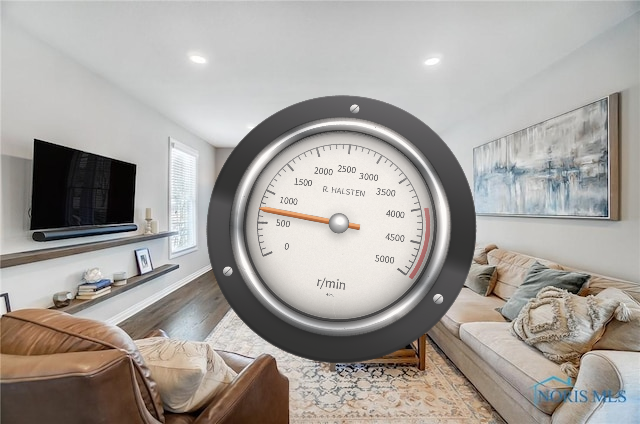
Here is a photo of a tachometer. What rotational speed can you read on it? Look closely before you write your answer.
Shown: 700 rpm
